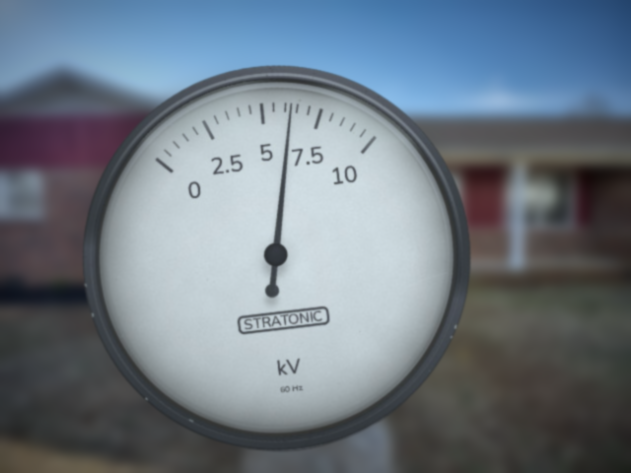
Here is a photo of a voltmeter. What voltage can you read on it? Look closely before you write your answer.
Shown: 6.25 kV
